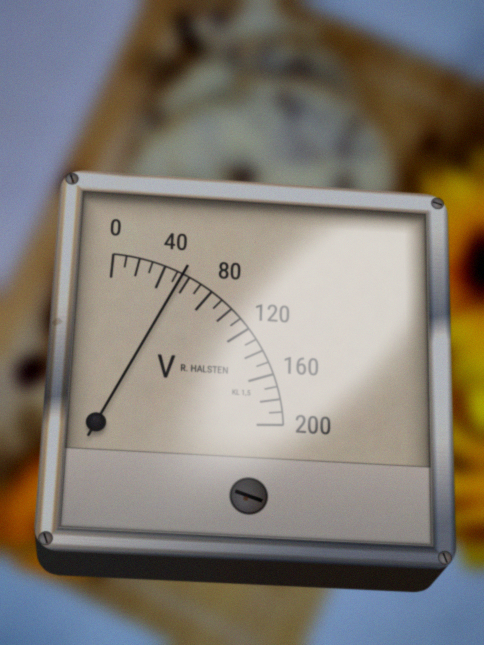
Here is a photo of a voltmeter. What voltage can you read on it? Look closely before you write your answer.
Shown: 55 V
